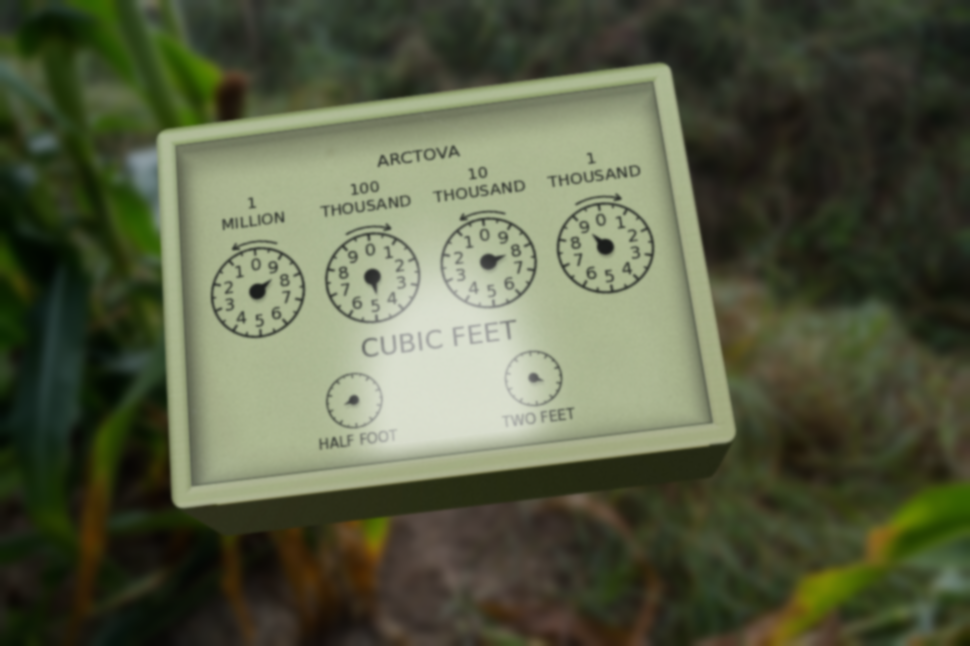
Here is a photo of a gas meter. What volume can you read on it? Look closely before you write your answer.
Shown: 847900 ft³
